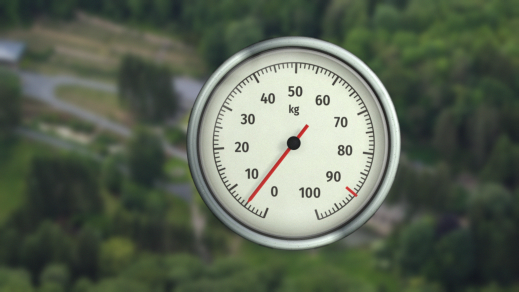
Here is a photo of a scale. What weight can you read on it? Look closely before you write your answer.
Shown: 5 kg
